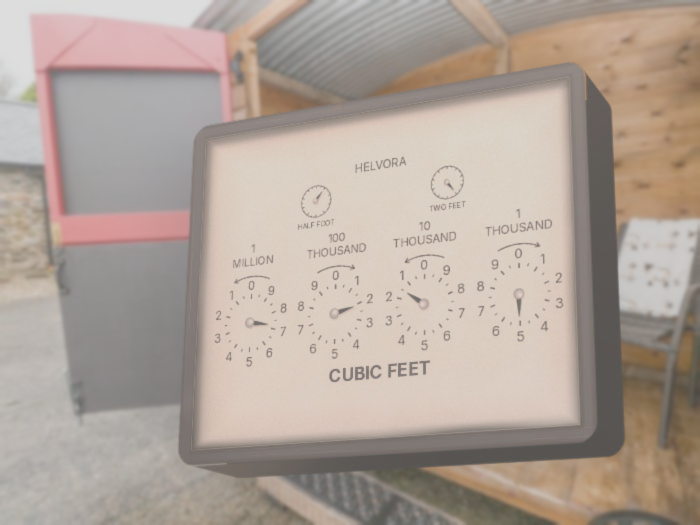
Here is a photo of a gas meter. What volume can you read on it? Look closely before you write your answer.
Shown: 721500 ft³
